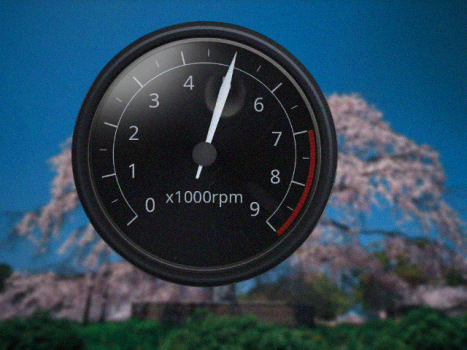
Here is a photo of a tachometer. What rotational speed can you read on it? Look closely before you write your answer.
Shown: 5000 rpm
